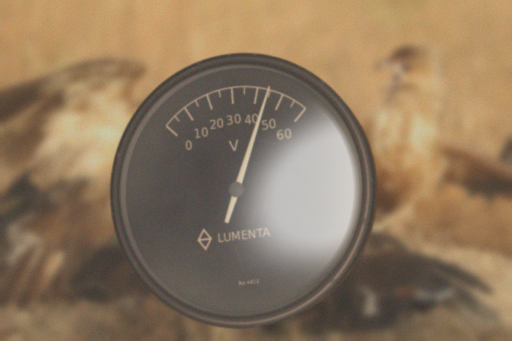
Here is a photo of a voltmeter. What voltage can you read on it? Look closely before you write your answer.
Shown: 45 V
